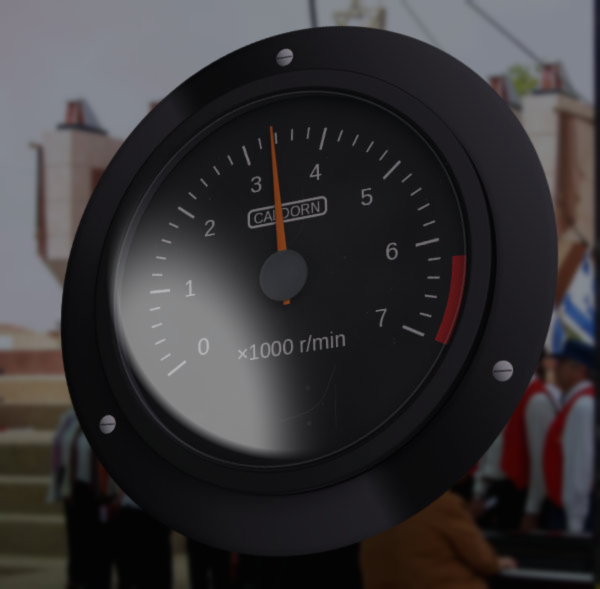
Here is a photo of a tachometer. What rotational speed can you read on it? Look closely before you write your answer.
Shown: 3400 rpm
